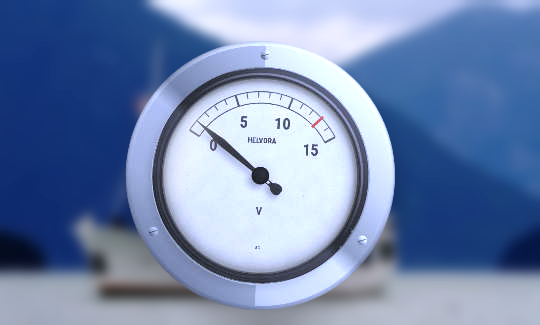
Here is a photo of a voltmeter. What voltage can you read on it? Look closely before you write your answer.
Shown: 1 V
